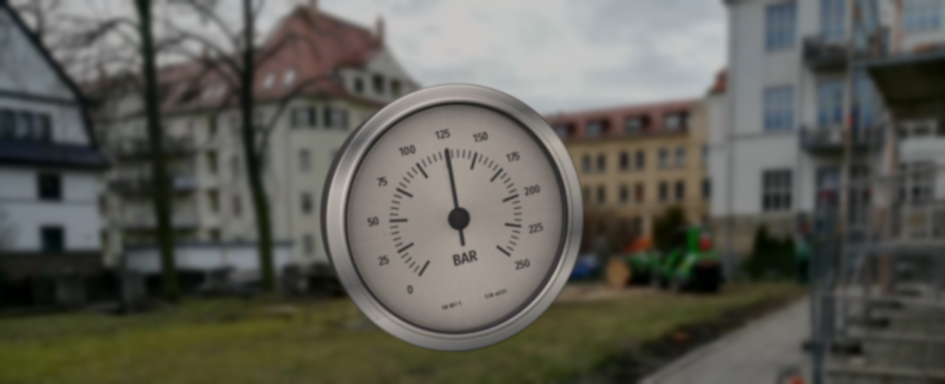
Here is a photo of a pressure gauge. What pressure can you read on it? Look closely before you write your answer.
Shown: 125 bar
